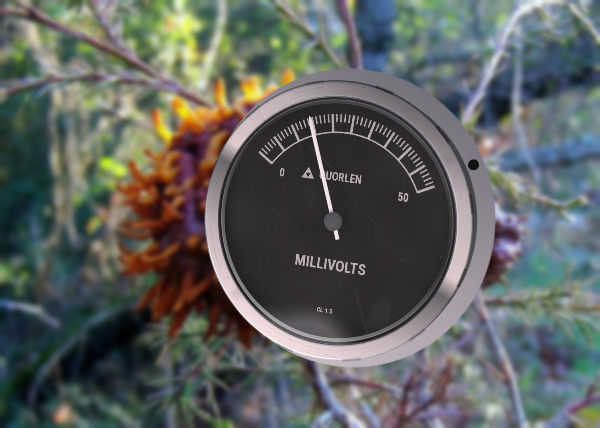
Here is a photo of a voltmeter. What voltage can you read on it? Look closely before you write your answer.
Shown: 15 mV
